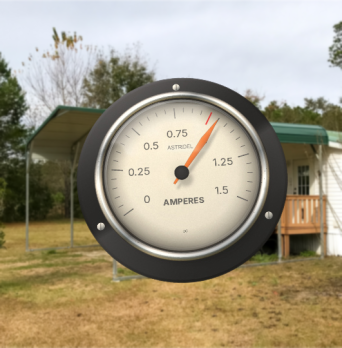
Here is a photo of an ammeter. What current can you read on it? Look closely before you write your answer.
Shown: 1 A
